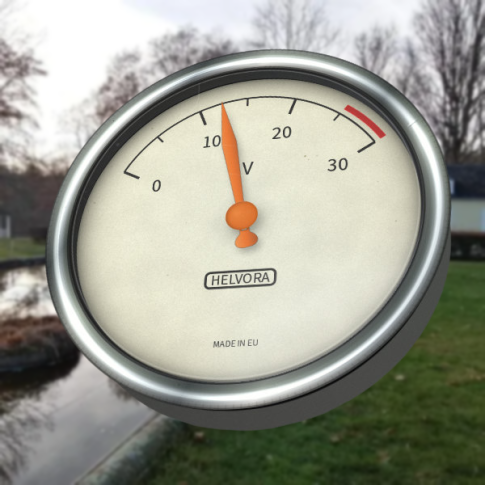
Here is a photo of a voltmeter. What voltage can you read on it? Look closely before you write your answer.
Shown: 12.5 V
